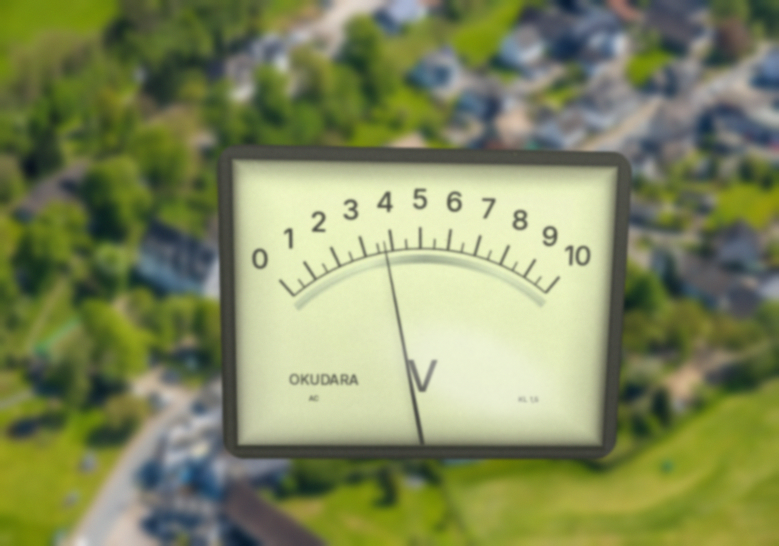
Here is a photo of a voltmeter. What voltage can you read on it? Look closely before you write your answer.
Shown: 3.75 V
